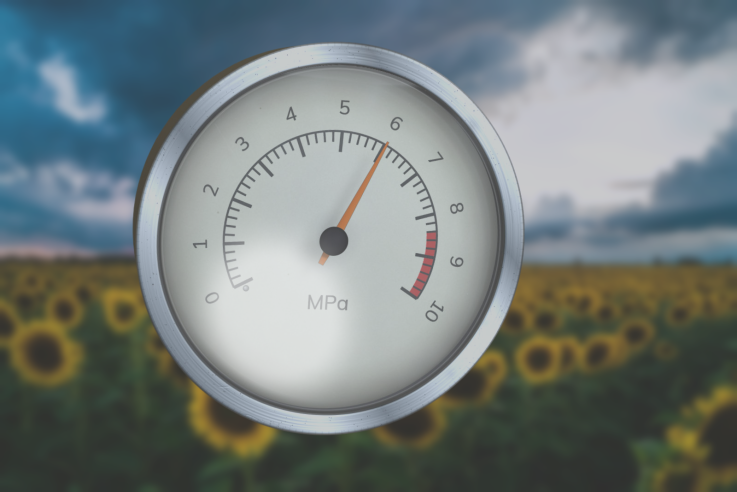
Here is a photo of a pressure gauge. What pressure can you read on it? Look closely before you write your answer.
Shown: 6 MPa
